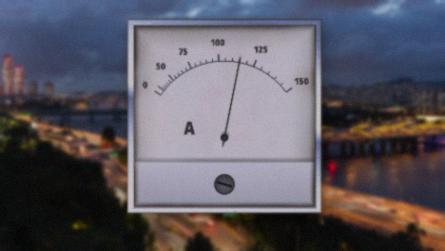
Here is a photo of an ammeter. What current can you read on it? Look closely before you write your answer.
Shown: 115 A
